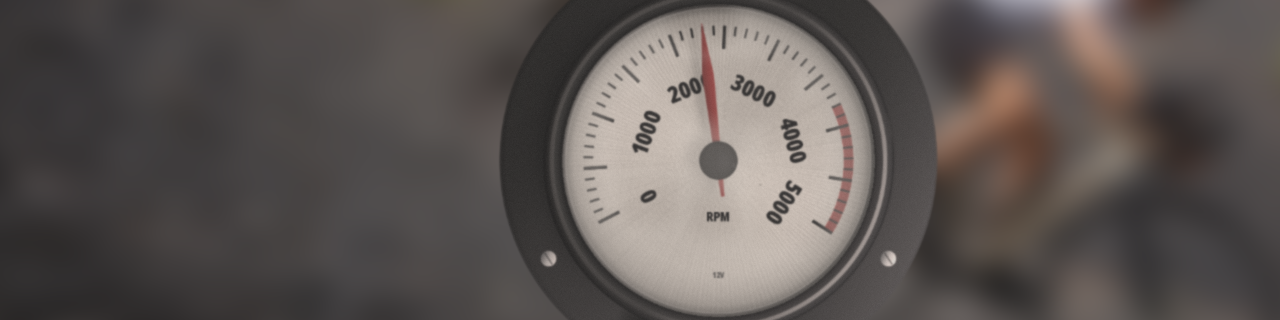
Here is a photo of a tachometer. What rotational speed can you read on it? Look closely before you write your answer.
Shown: 2300 rpm
